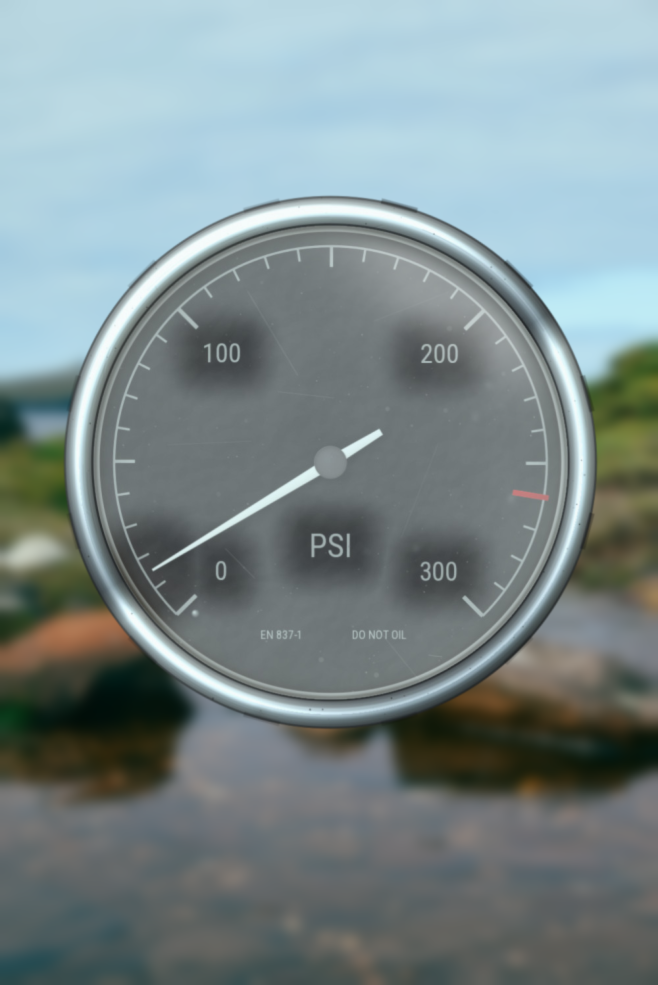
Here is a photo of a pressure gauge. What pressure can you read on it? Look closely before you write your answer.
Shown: 15 psi
